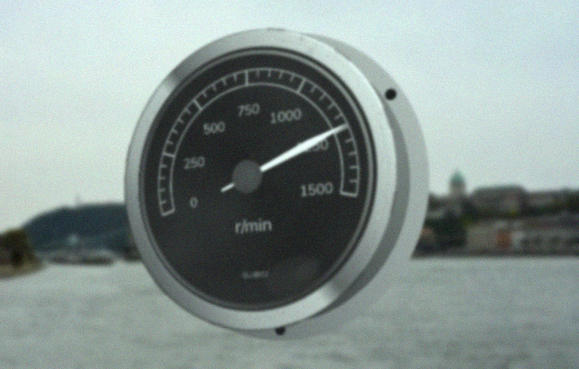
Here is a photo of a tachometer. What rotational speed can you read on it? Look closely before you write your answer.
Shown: 1250 rpm
